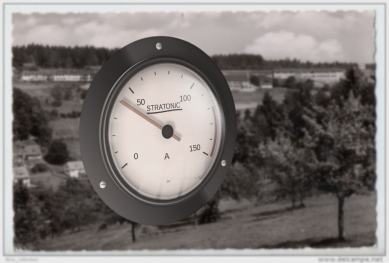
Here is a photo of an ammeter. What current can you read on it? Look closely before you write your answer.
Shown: 40 A
